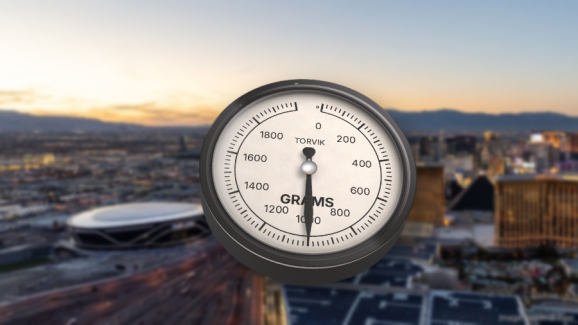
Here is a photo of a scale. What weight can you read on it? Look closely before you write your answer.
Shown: 1000 g
